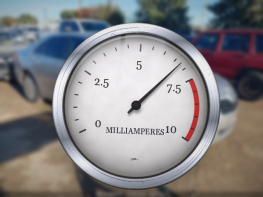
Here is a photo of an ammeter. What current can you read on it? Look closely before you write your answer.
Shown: 6.75 mA
